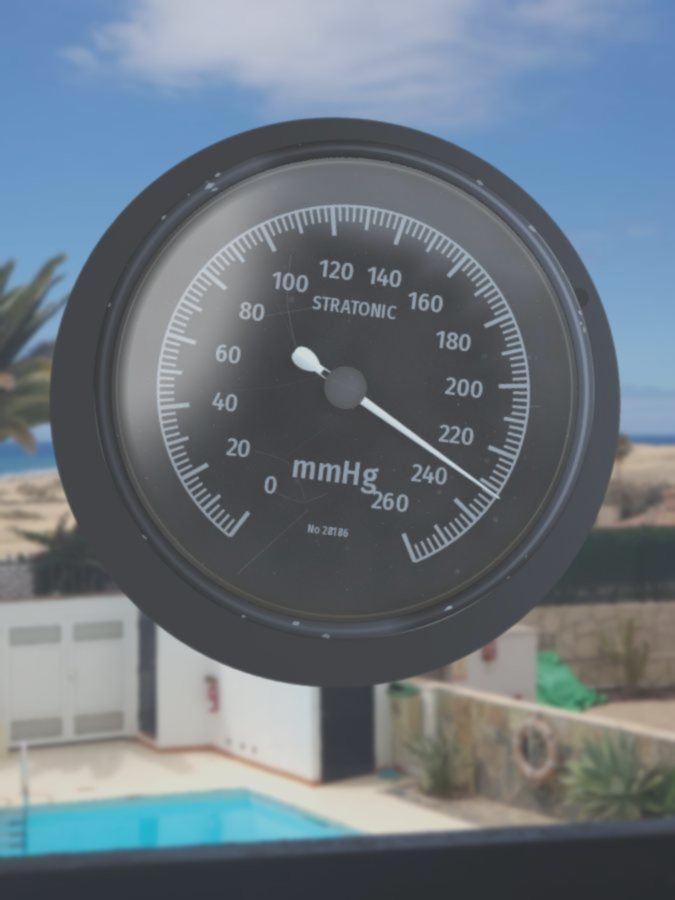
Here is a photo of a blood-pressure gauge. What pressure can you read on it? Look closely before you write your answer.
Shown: 232 mmHg
